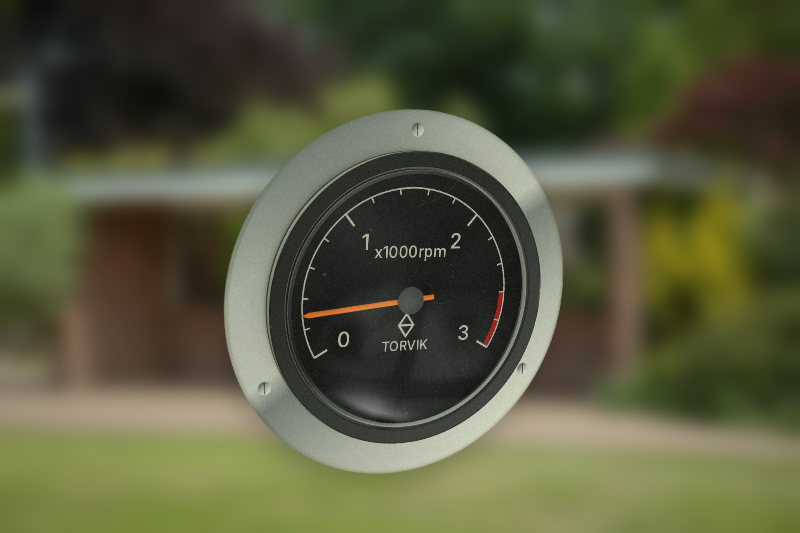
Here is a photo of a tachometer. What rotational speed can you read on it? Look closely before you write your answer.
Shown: 300 rpm
